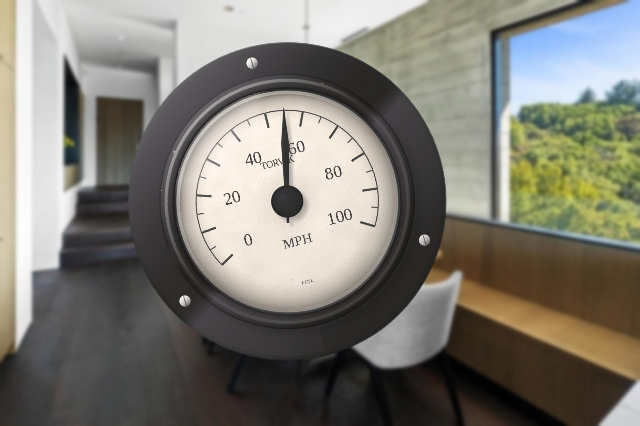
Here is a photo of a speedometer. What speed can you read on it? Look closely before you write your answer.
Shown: 55 mph
